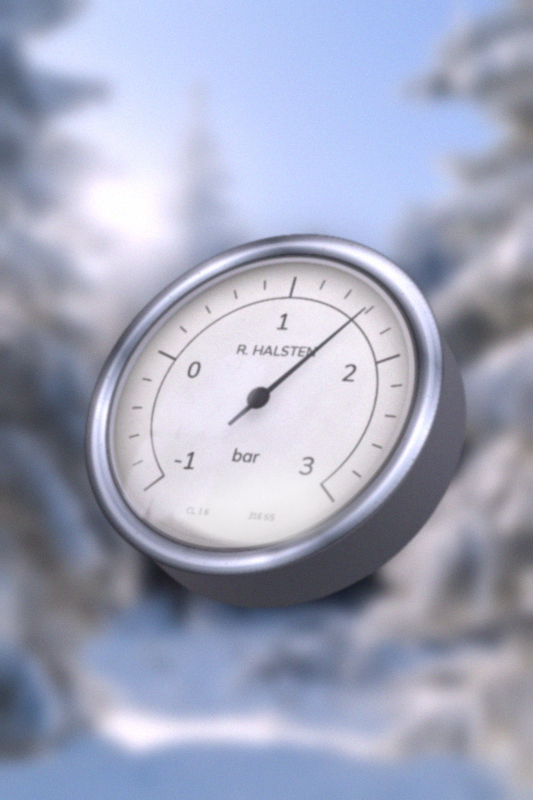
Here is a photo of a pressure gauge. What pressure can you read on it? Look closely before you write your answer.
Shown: 1.6 bar
